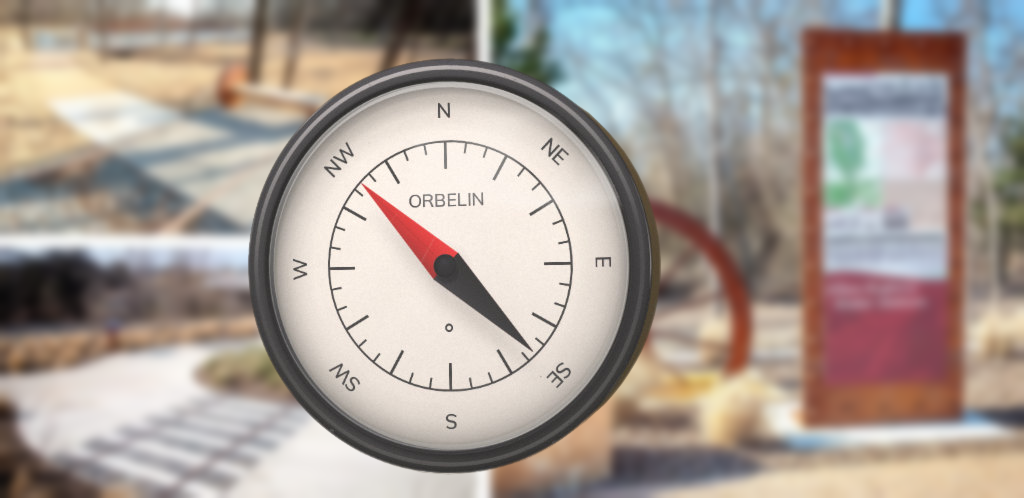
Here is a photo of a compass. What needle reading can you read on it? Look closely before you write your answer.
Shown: 315 °
